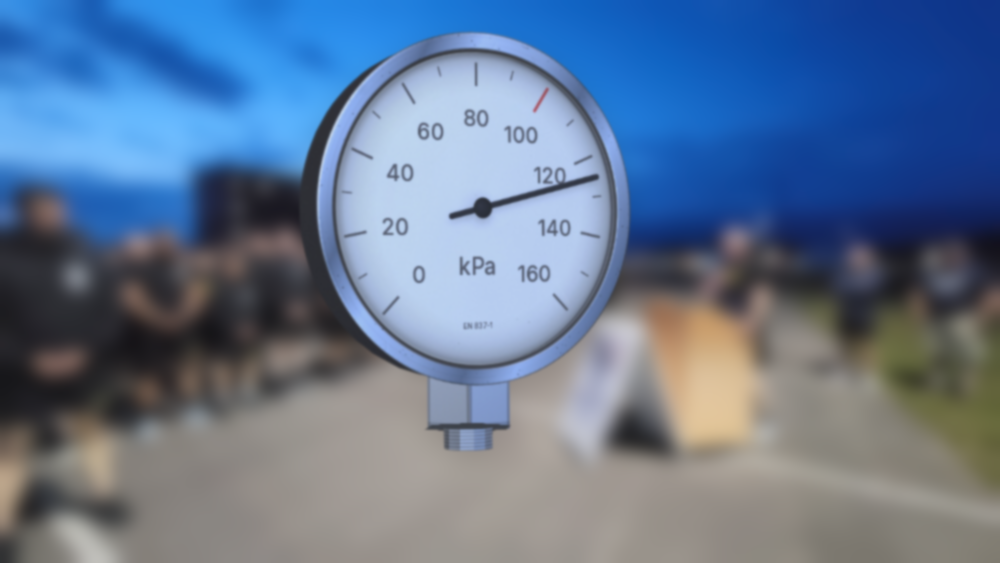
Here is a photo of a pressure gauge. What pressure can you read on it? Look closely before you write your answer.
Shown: 125 kPa
